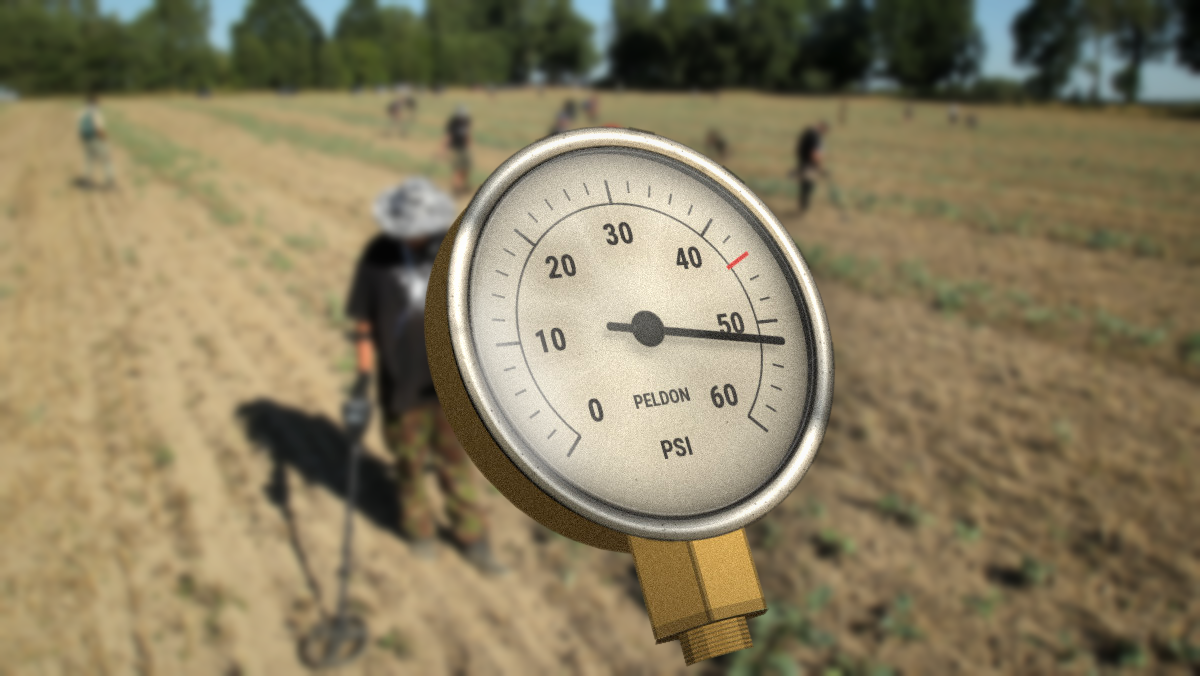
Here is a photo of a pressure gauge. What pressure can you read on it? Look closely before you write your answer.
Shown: 52 psi
